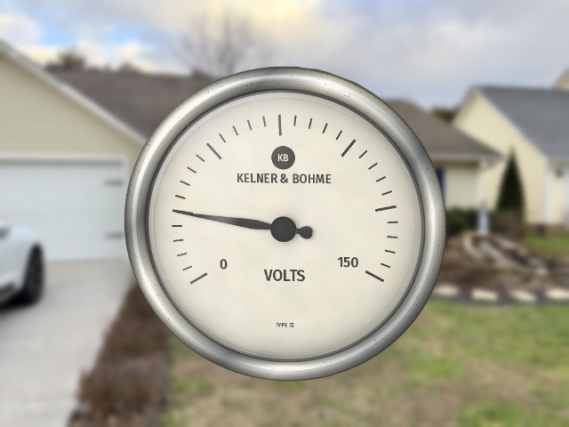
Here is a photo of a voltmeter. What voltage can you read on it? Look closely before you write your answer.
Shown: 25 V
